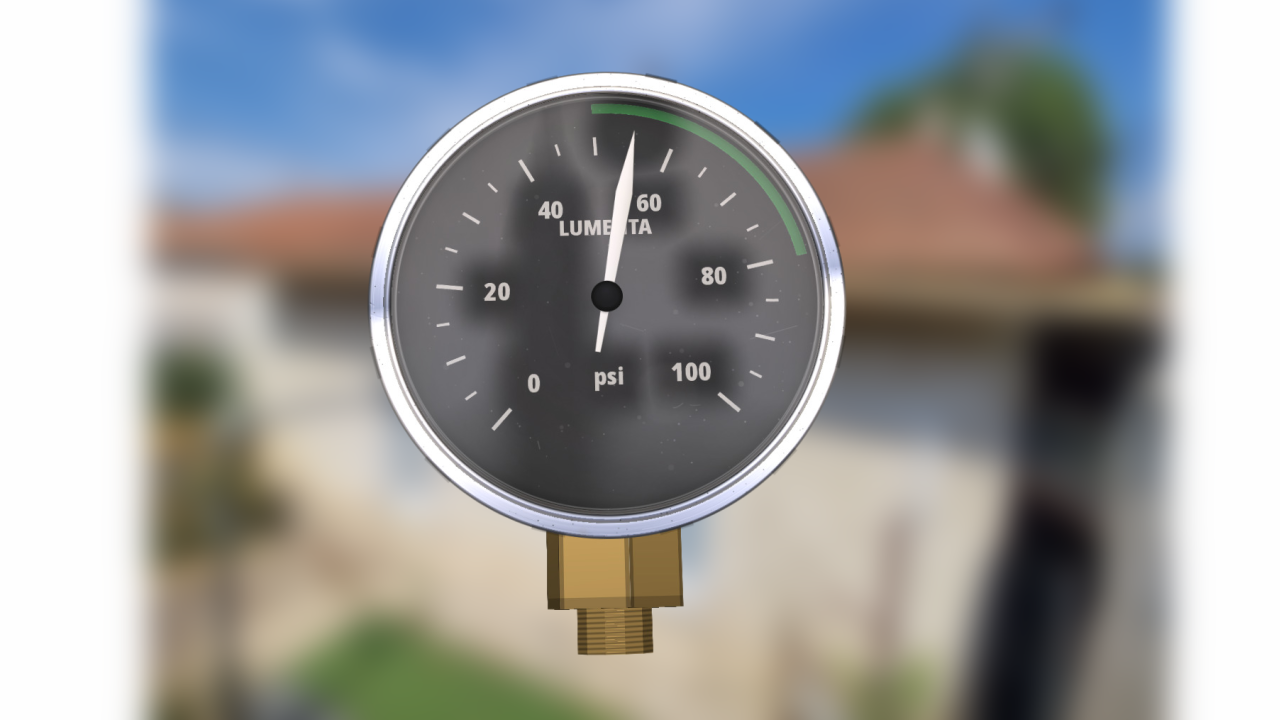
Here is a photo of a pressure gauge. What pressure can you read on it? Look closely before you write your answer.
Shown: 55 psi
